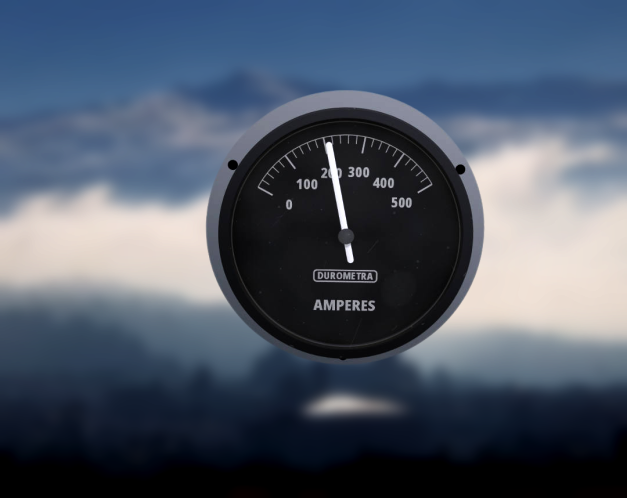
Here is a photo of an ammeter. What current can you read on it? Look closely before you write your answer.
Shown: 210 A
